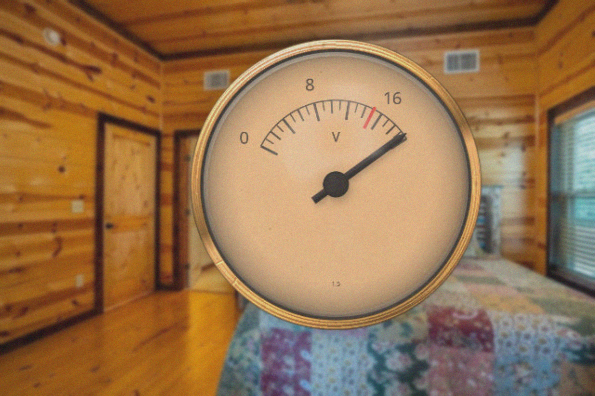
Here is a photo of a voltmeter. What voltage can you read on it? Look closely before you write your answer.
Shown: 19.5 V
